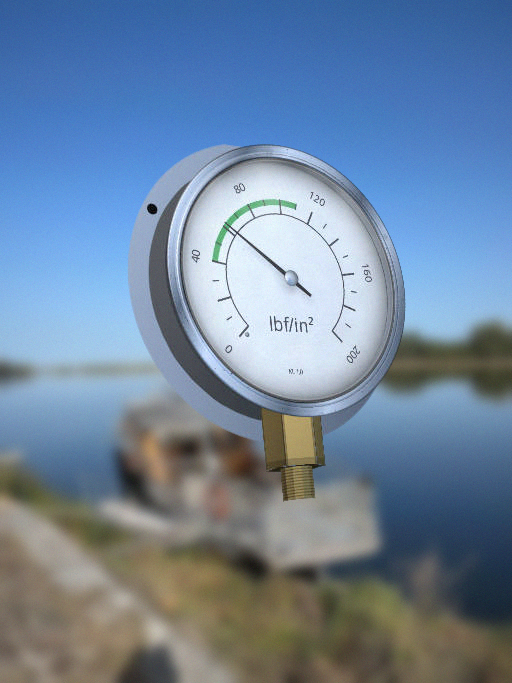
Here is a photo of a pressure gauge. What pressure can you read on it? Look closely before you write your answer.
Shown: 60 psi
